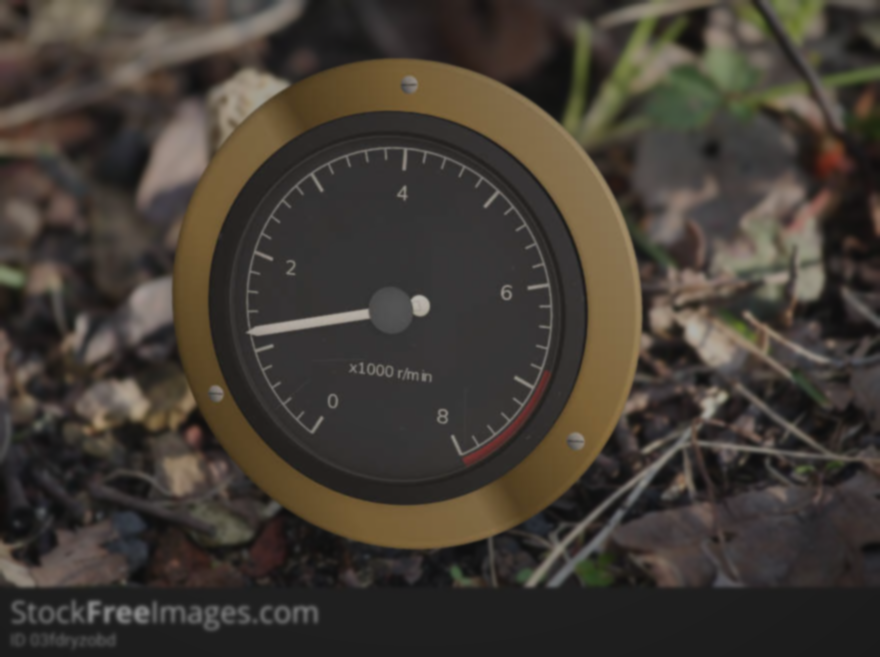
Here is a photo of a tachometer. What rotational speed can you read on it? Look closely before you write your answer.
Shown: 1200 rpm
